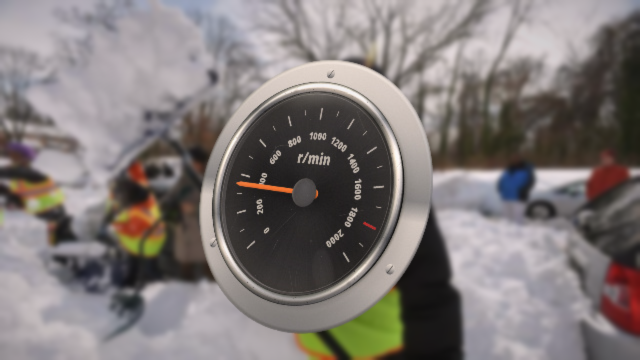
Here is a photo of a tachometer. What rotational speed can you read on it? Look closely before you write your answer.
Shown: 350 rpm
